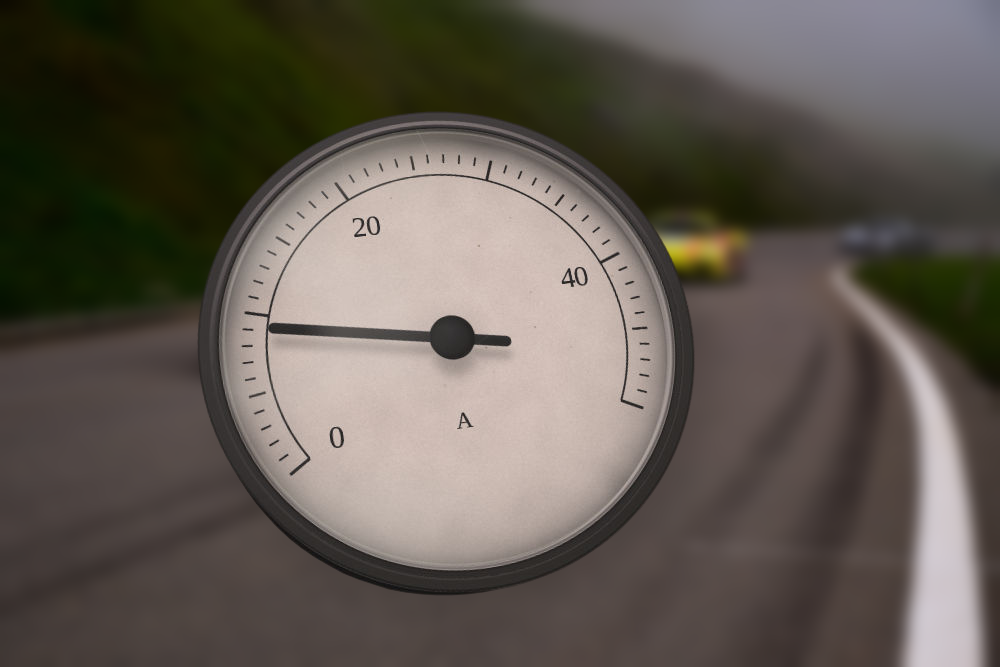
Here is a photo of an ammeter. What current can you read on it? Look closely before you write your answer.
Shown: 9 A
